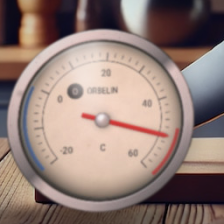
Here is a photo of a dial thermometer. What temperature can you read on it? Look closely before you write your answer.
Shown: 50 °C
